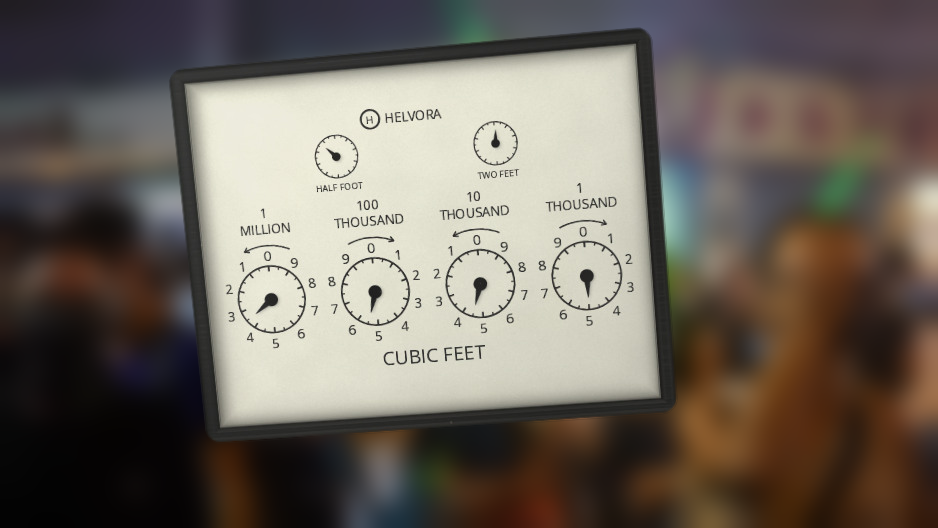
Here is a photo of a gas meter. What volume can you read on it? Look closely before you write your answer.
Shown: 354500 ft³
